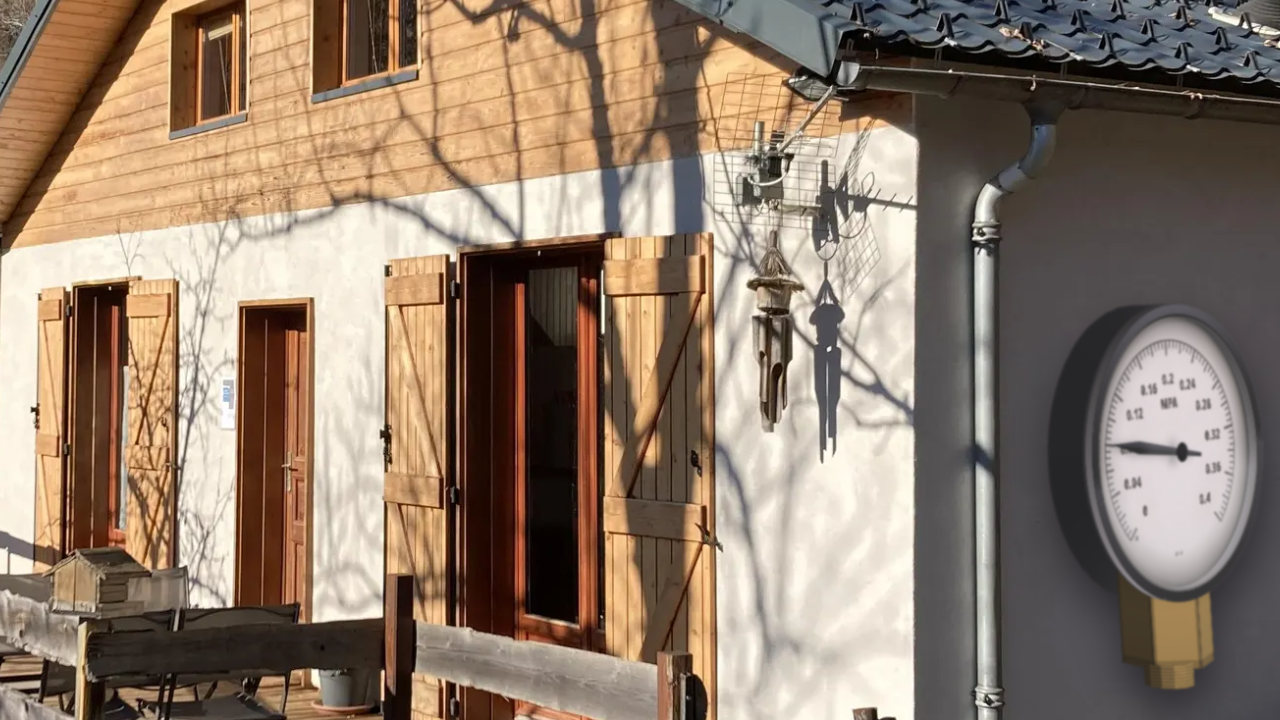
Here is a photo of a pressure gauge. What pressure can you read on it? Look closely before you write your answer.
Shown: 0.08 MPa
